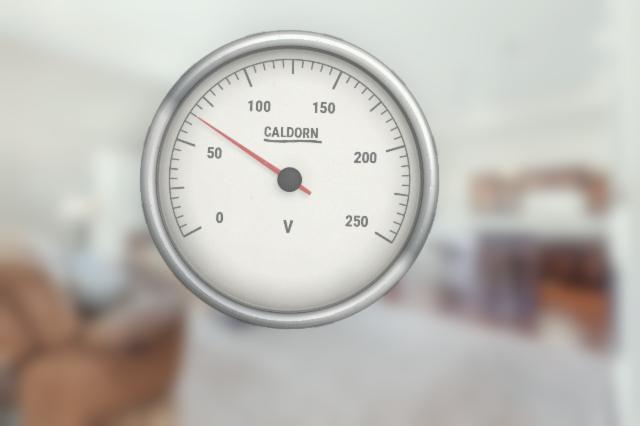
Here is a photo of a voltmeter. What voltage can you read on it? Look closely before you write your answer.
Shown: 65 V
